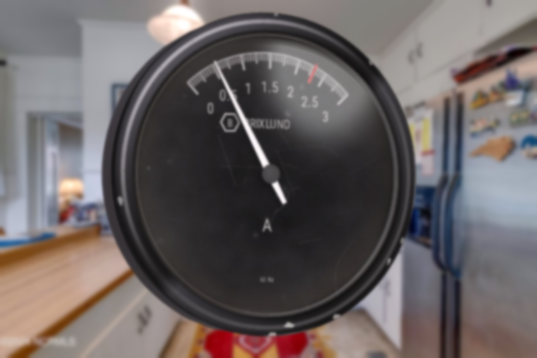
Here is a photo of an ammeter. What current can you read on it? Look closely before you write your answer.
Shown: 0.5 A
